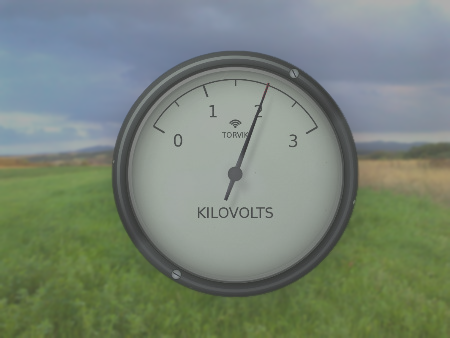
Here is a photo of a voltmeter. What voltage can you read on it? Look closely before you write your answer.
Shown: 2 kV
